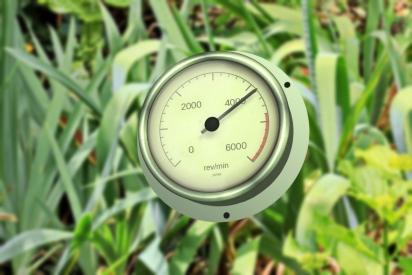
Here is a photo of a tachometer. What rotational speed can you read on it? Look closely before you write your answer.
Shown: 4200 rpm
